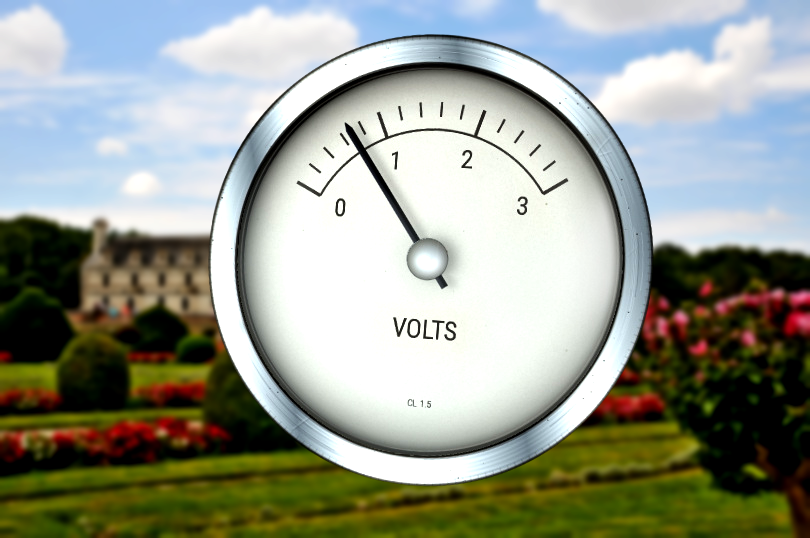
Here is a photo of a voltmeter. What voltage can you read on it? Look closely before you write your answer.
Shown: 0.7 V
